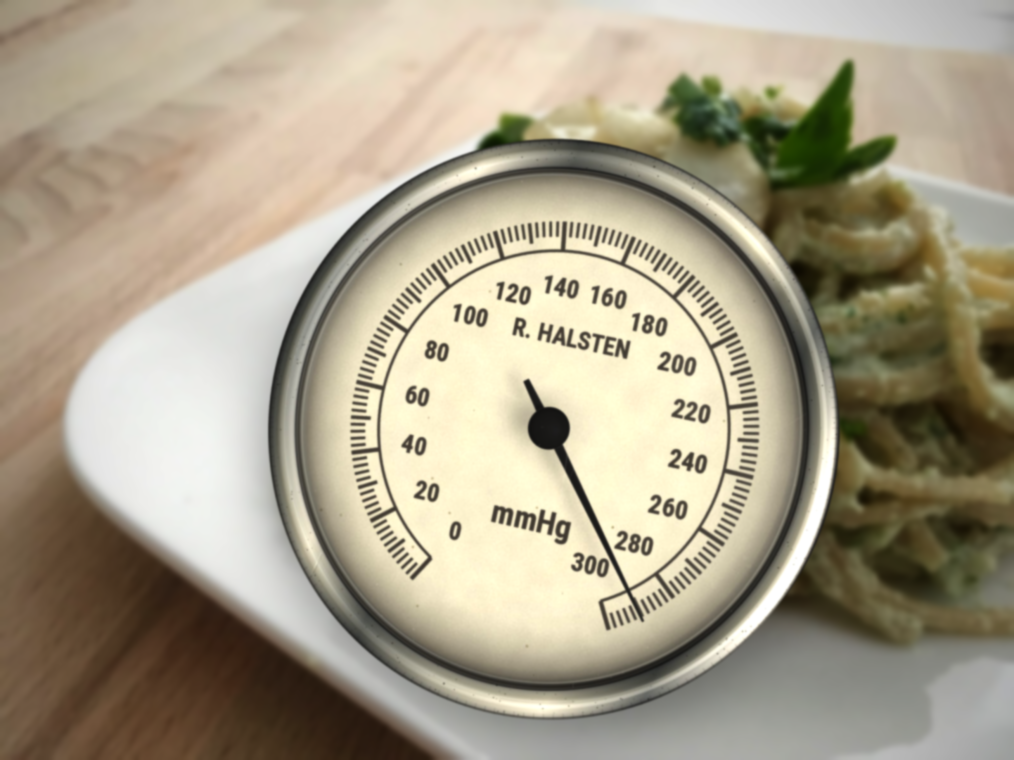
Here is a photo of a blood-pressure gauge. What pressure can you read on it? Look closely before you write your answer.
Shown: 290 mmHg
